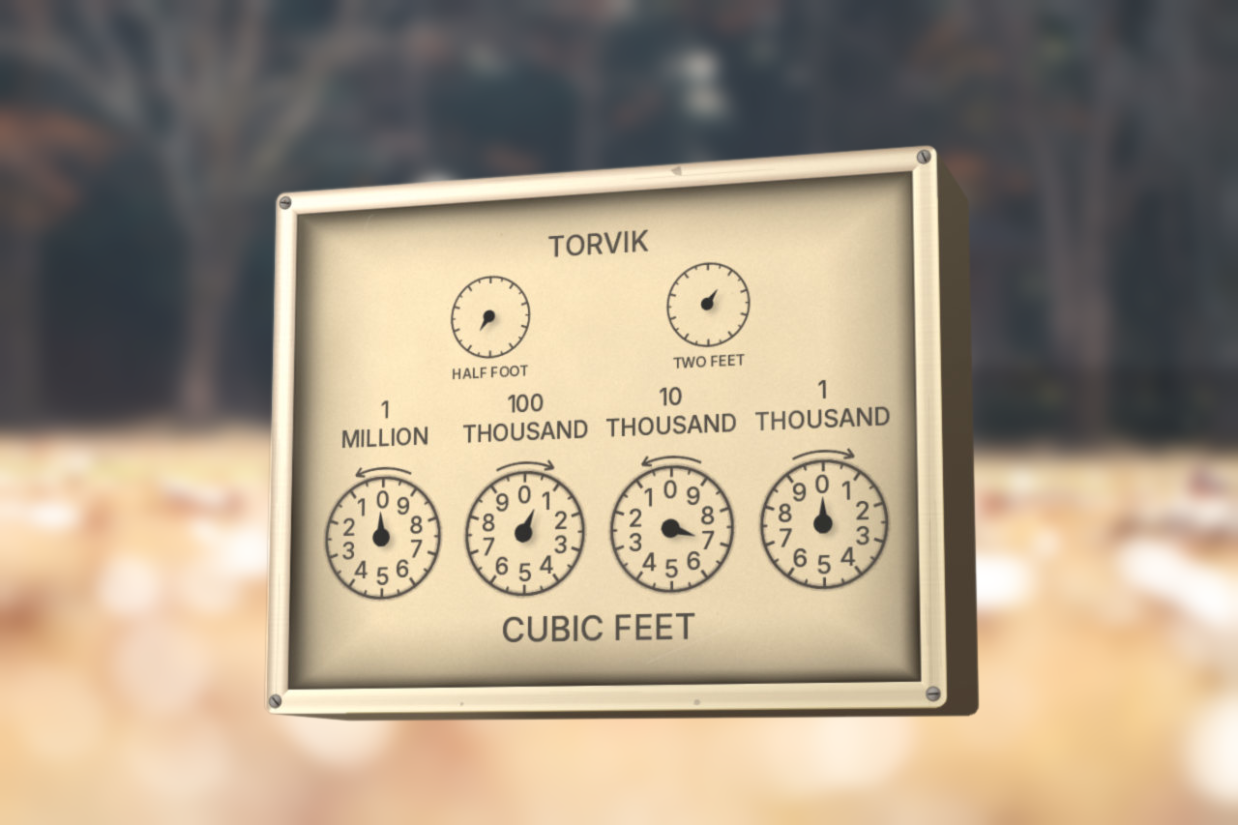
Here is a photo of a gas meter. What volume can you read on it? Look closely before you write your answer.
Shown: 7000 ft³
